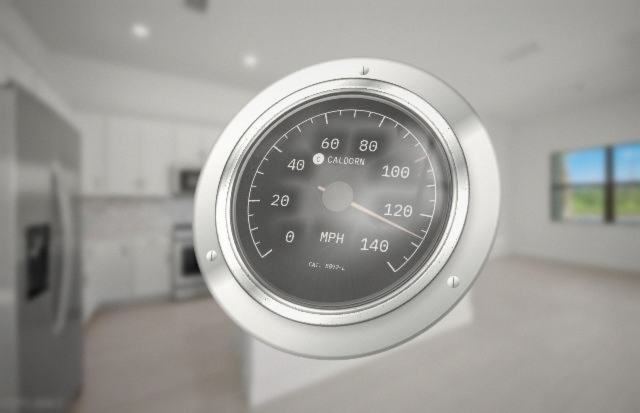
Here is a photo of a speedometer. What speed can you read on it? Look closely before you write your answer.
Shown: 127.5 mph
